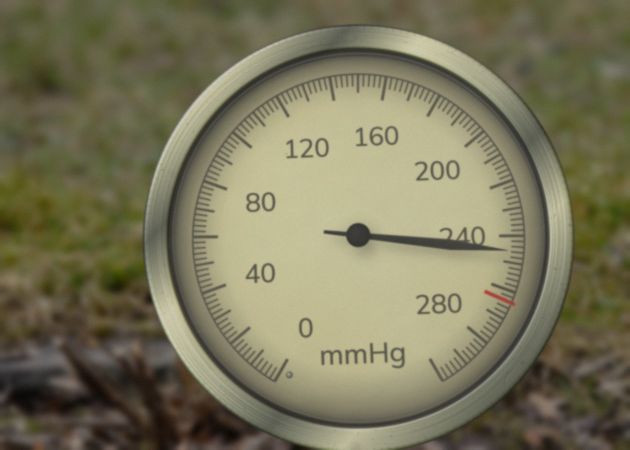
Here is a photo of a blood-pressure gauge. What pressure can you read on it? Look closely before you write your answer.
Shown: 246 mmHg
